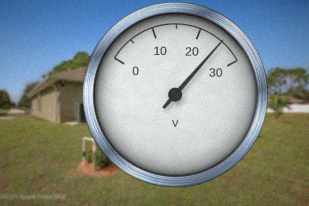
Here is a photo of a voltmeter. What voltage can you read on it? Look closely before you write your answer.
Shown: 25 V
